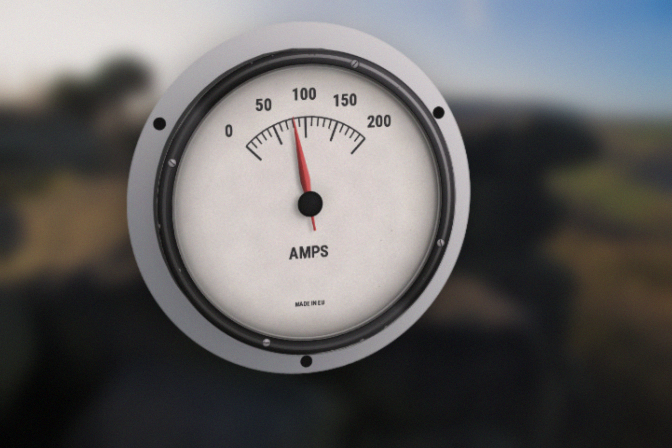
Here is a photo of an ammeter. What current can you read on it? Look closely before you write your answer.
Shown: 80 A
